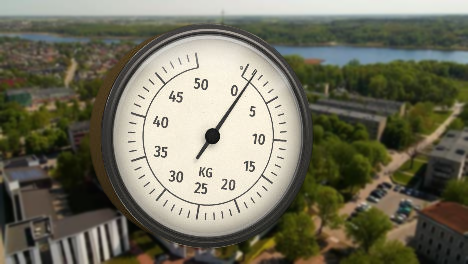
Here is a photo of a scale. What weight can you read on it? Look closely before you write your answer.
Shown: 1 kg
